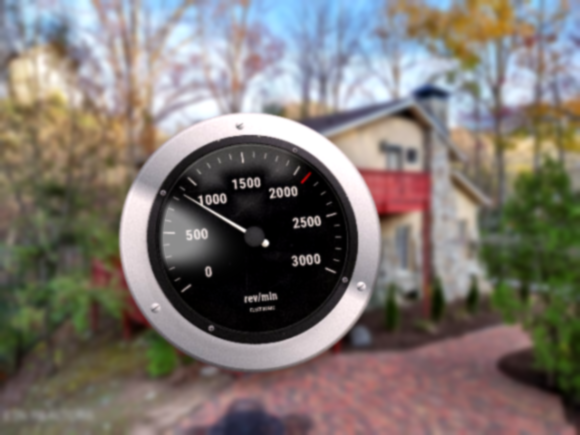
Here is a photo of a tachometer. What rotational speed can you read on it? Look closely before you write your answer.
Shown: 850 rpm
